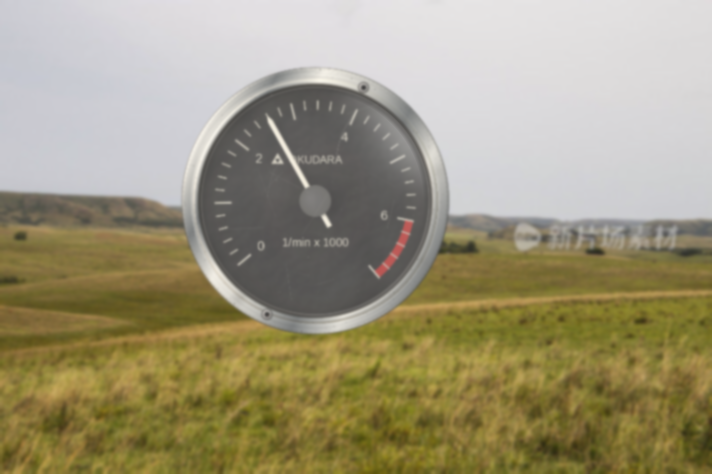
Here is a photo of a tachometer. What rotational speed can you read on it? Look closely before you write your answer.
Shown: 2600 rpm
